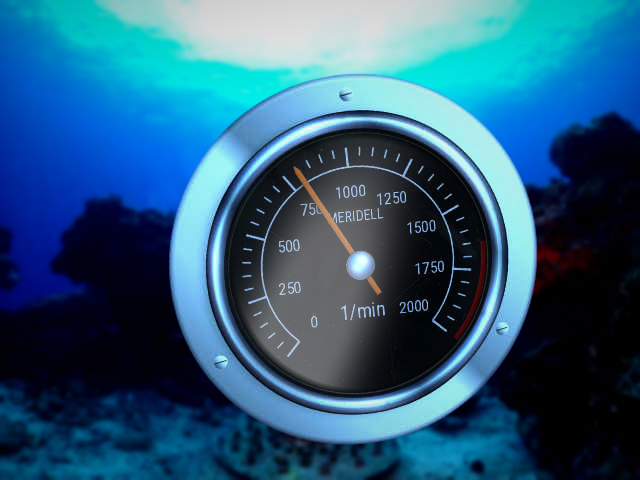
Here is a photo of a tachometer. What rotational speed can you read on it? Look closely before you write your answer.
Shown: 800 rpm
